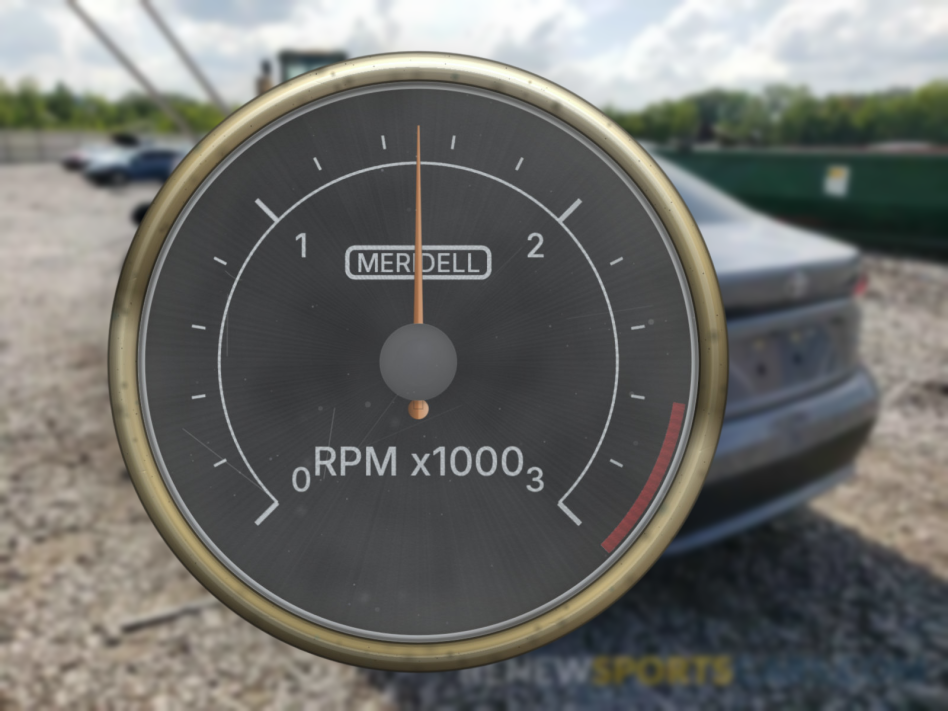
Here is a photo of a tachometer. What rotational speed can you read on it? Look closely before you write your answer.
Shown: 1500 rpm
